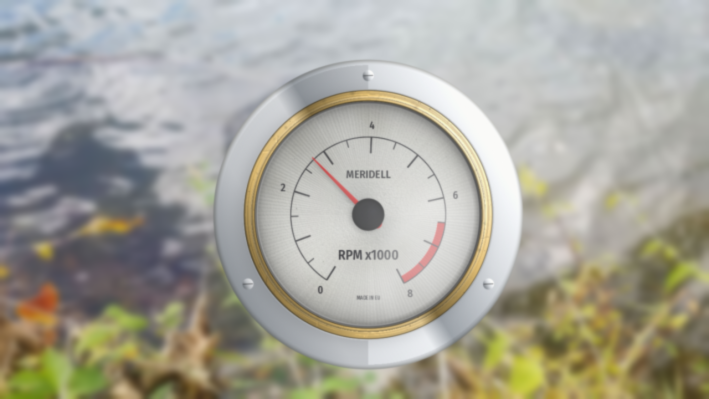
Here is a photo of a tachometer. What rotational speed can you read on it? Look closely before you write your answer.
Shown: 2750 rpm
